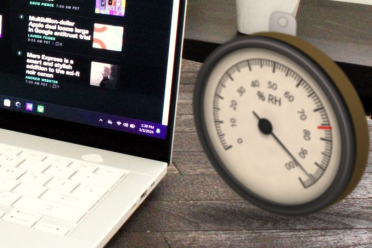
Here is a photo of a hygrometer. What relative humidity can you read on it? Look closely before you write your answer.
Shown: 95 %
